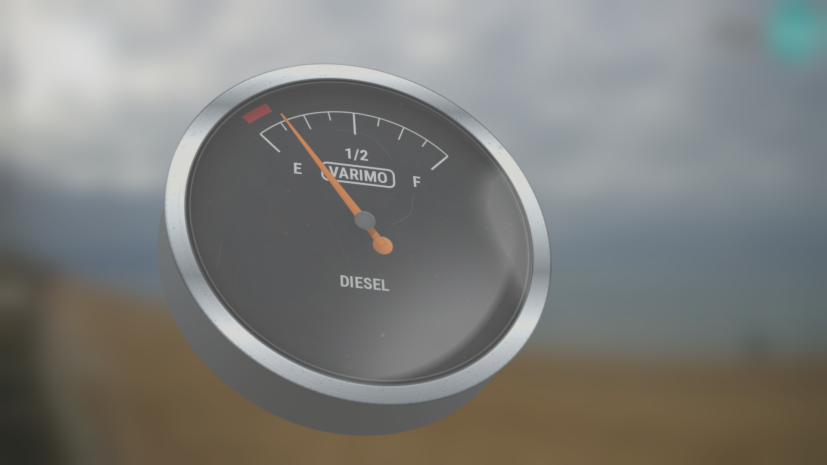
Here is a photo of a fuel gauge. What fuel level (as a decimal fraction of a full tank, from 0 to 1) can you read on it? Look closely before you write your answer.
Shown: 0.125
